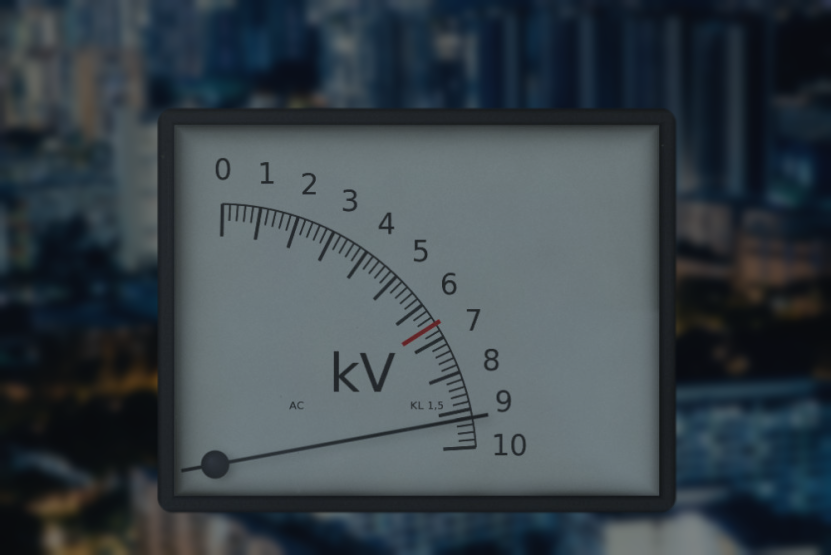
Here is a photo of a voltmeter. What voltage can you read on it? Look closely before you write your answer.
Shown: 9.2 kV
